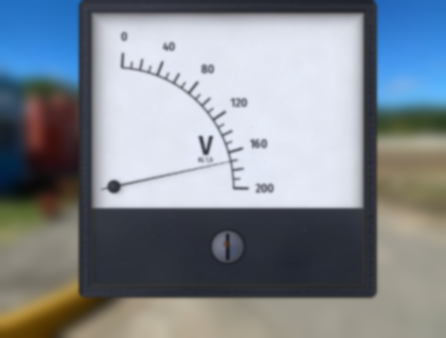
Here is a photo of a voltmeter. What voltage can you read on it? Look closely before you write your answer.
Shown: 170 V
